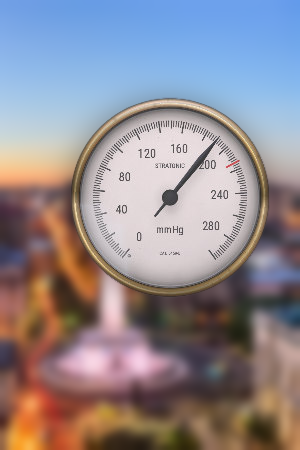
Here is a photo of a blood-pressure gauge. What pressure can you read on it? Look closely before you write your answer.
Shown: 190 mmHg
